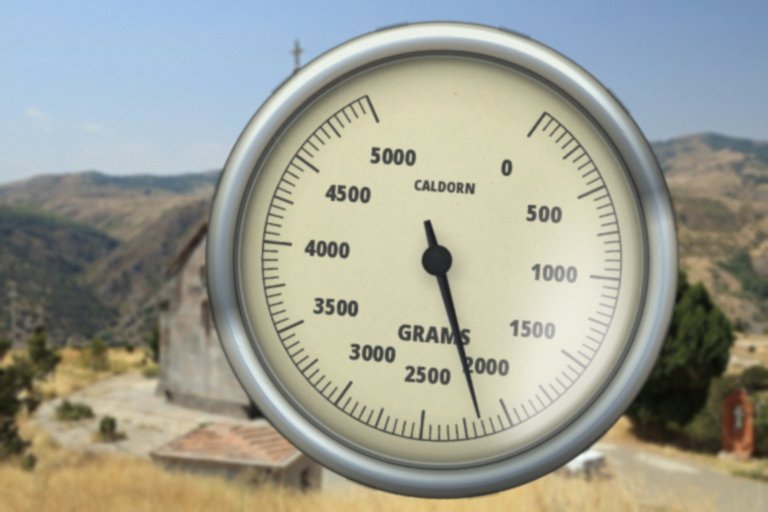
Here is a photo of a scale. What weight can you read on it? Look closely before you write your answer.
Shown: 2150 g
